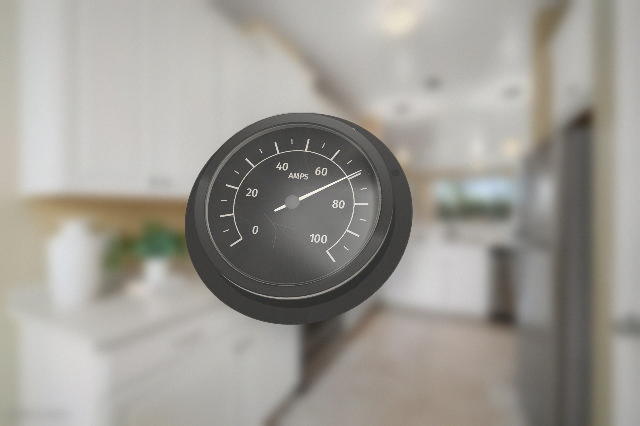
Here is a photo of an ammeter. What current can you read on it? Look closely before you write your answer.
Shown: 70 A
